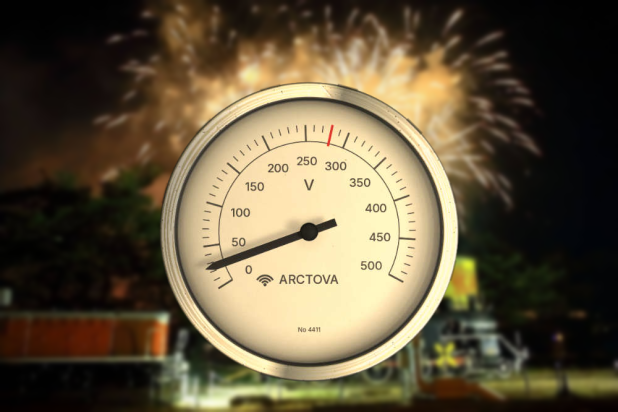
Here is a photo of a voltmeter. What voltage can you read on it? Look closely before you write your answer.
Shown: 25 V
